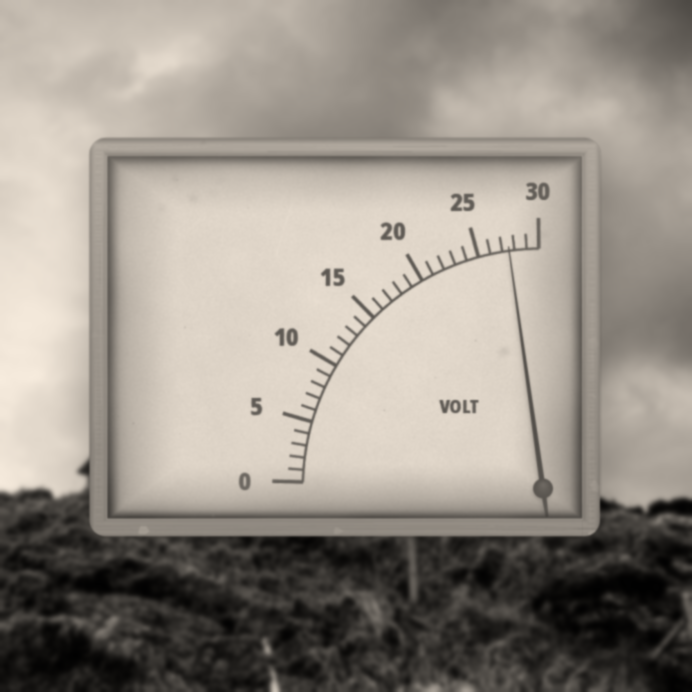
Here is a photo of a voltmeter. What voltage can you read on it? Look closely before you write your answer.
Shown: 27.5 V
